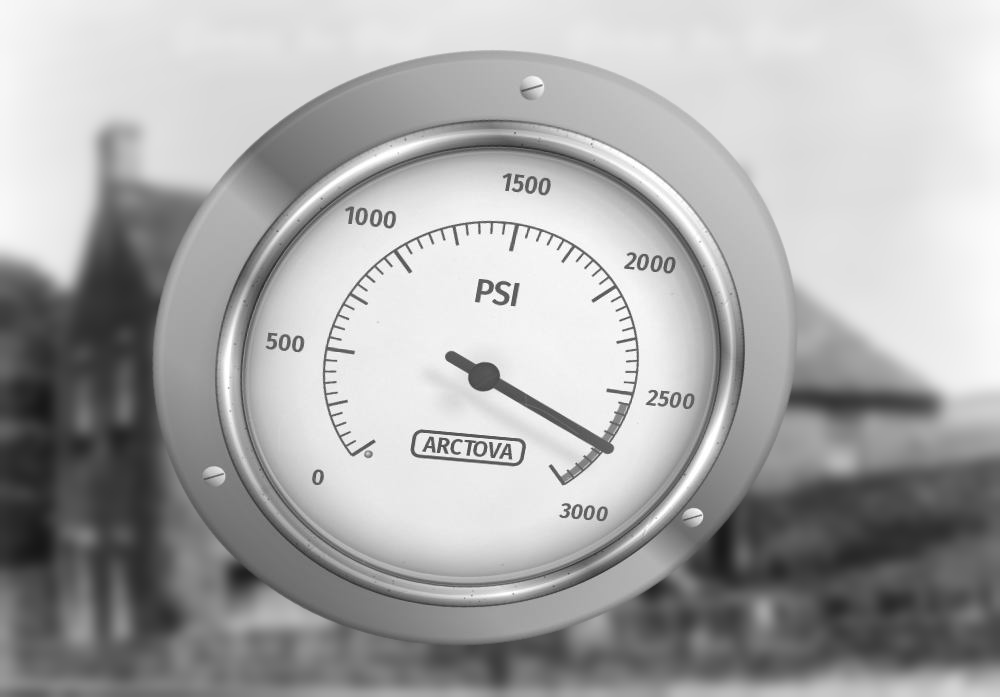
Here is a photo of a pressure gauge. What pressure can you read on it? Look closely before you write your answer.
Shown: 2750 psi
